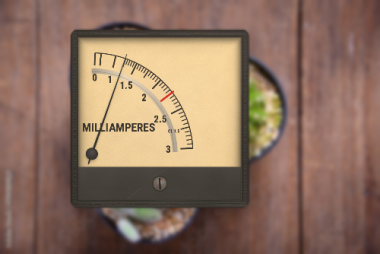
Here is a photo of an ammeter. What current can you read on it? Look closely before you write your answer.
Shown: 1.25 mA
